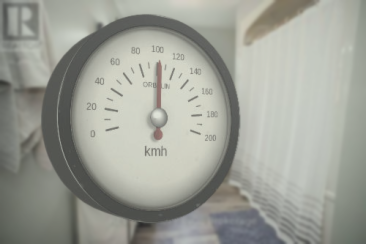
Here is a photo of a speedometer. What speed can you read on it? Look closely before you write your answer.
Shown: 100 km/h
